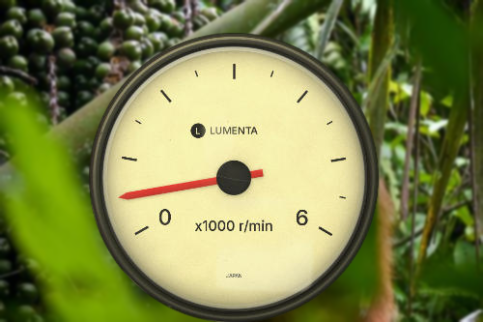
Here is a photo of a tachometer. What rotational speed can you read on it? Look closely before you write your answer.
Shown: 500 rpm
